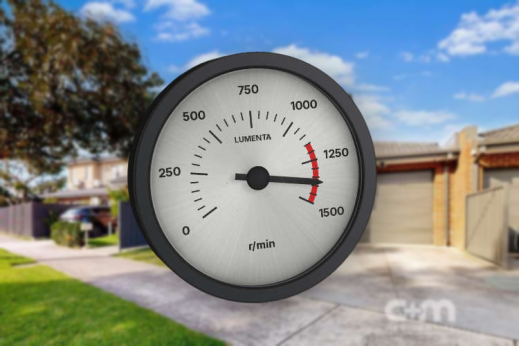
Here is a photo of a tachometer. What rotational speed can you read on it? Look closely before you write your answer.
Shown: 1375 rpm
